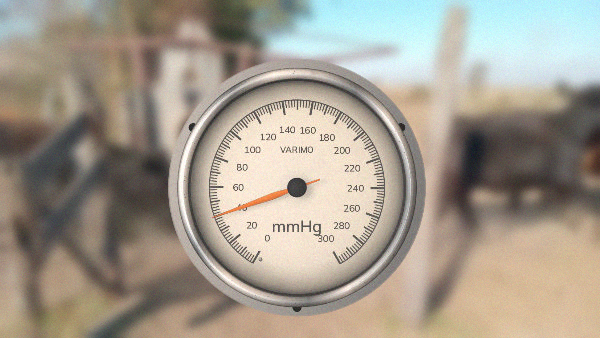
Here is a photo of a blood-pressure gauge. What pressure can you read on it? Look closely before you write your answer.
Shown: 40 mmHg
